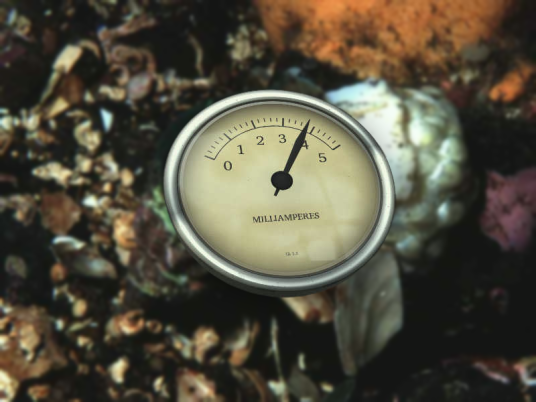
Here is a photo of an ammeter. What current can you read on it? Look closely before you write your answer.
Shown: 3.8 mA
